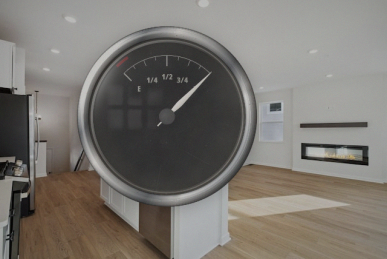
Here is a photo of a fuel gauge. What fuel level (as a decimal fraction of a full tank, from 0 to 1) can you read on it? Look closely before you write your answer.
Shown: 1
